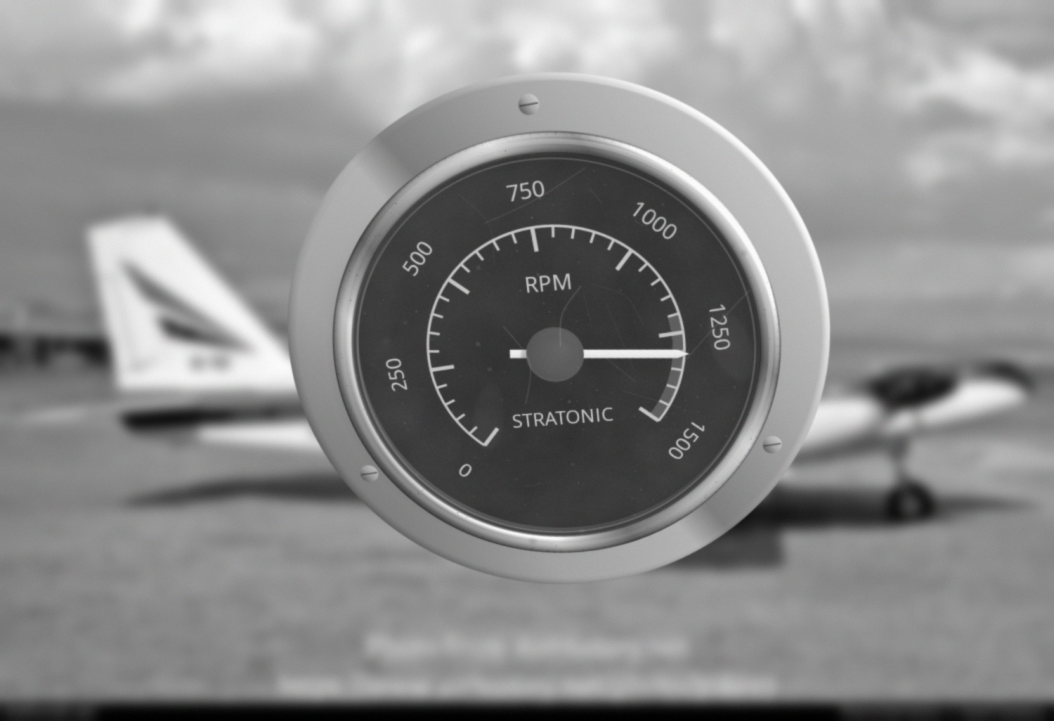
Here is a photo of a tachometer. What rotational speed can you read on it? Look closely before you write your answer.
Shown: 1300 rpm
